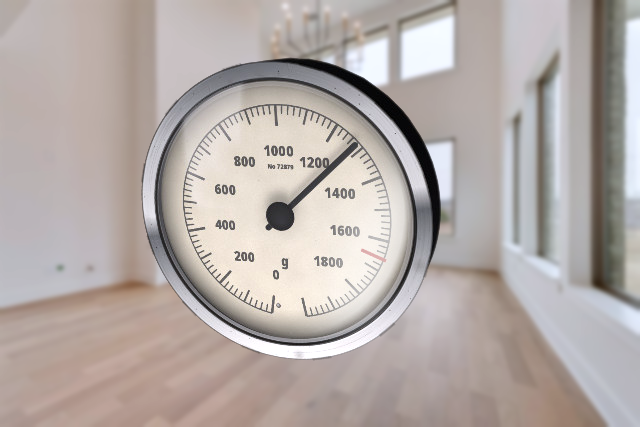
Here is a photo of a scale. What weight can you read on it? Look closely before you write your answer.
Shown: 1280 g
